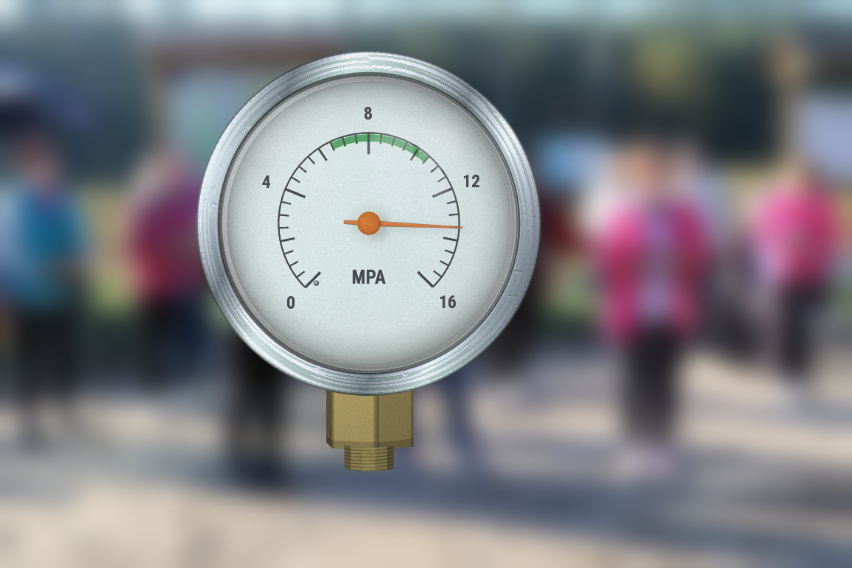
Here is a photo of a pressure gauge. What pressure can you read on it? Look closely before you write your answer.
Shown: 13.5 MPa
